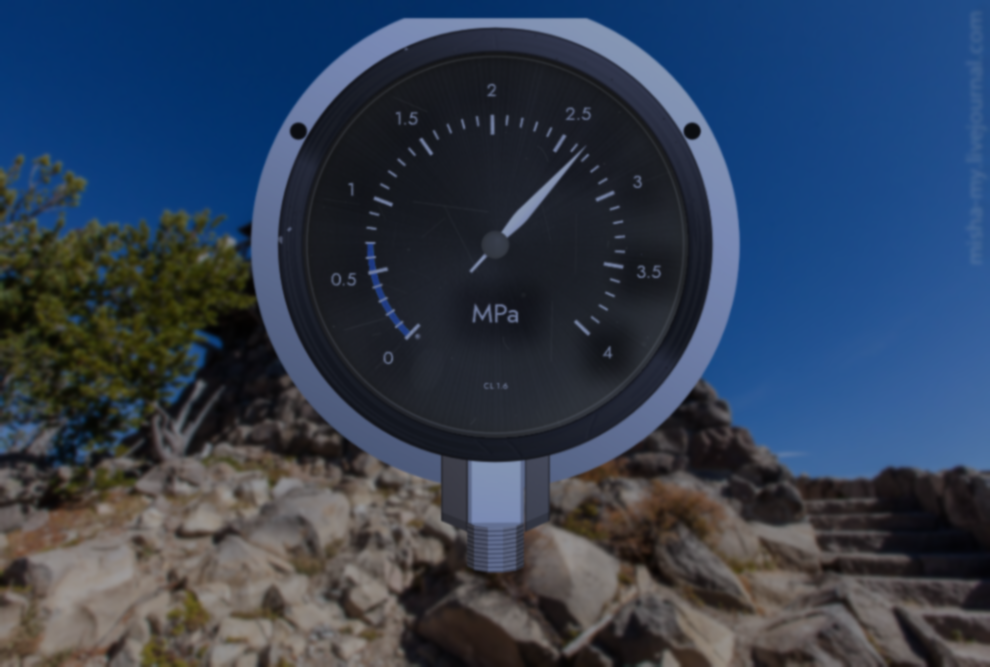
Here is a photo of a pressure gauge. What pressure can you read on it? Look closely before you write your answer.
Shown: 2.65 MPa
